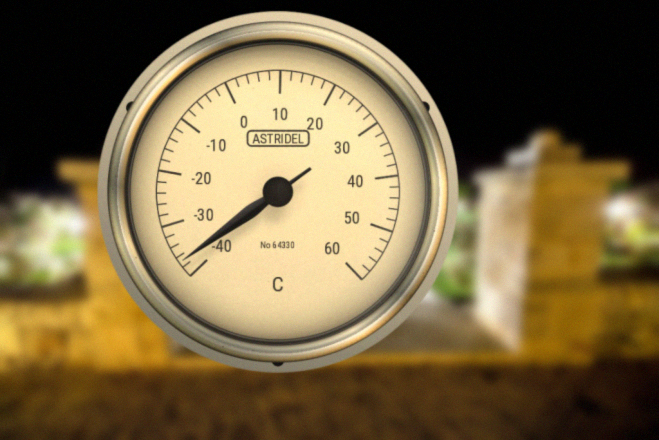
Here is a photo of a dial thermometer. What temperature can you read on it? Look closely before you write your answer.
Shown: -37 °C
